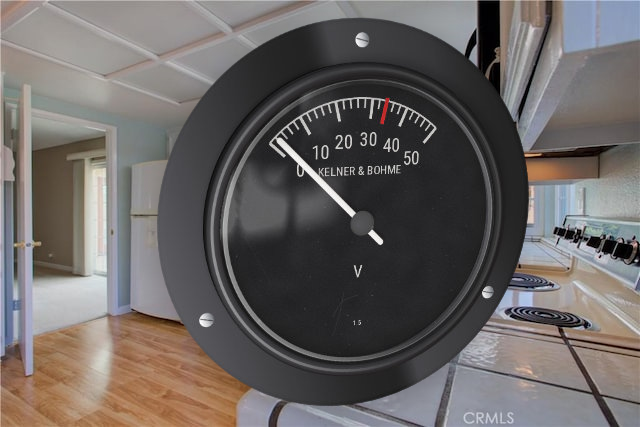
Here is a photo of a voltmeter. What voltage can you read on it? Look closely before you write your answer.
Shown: 2 V
